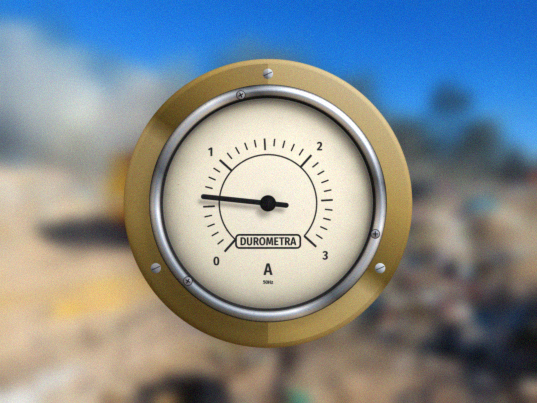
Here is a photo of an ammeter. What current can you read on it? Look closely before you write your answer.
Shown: 0.6 A
